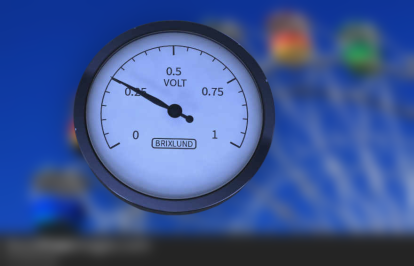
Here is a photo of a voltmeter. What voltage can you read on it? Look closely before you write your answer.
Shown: 0.25 V
